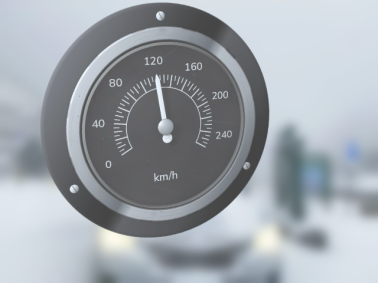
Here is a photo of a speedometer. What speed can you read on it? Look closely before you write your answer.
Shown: 120 km/h
